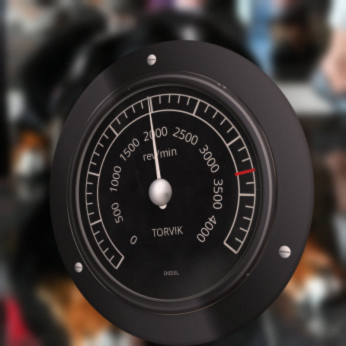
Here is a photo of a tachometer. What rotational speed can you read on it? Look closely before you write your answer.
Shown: 2000 rpm
